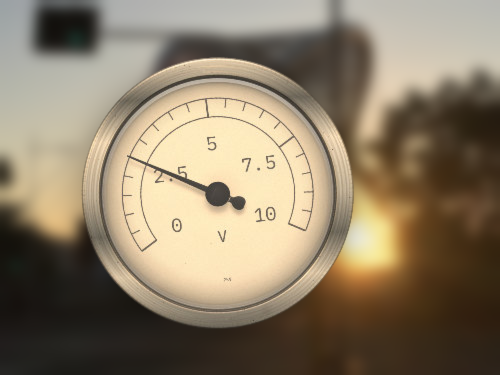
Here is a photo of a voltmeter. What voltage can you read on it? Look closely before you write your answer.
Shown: 2.5 V
